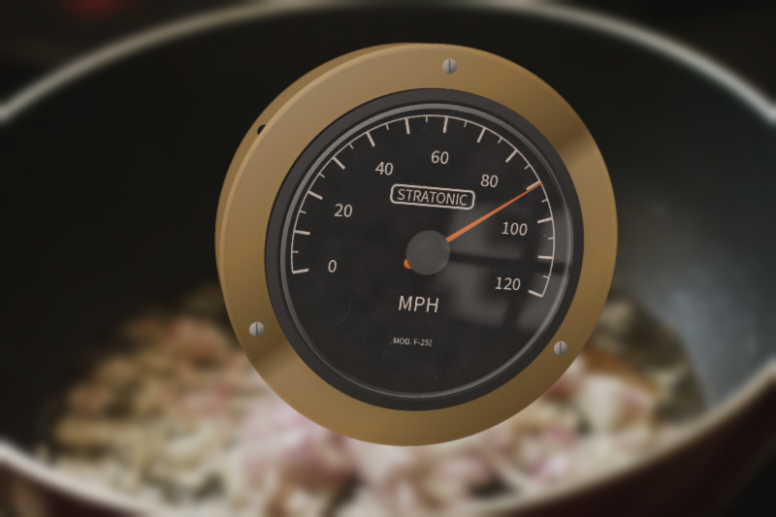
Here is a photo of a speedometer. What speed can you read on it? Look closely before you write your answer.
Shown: 90 mph
